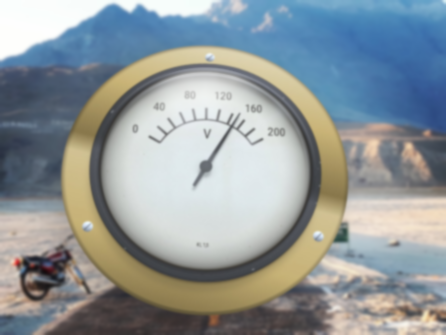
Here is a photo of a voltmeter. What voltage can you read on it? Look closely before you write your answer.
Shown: 150 V
